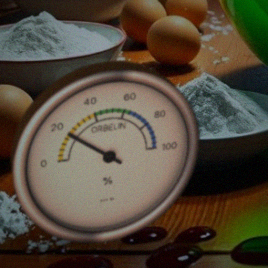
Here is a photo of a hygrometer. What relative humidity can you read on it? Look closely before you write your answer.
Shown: 20 %
